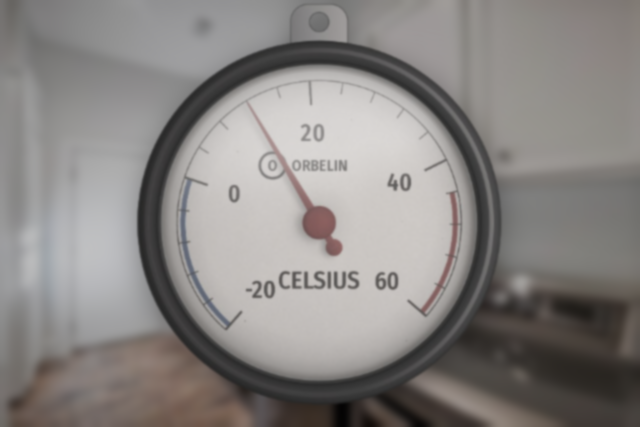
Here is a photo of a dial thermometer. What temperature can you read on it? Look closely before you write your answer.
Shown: 12 °C
